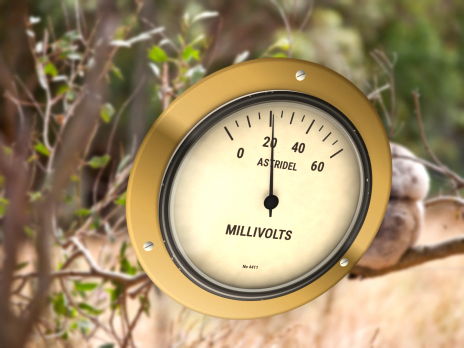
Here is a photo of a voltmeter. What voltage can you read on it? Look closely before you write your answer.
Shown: 20 mV
